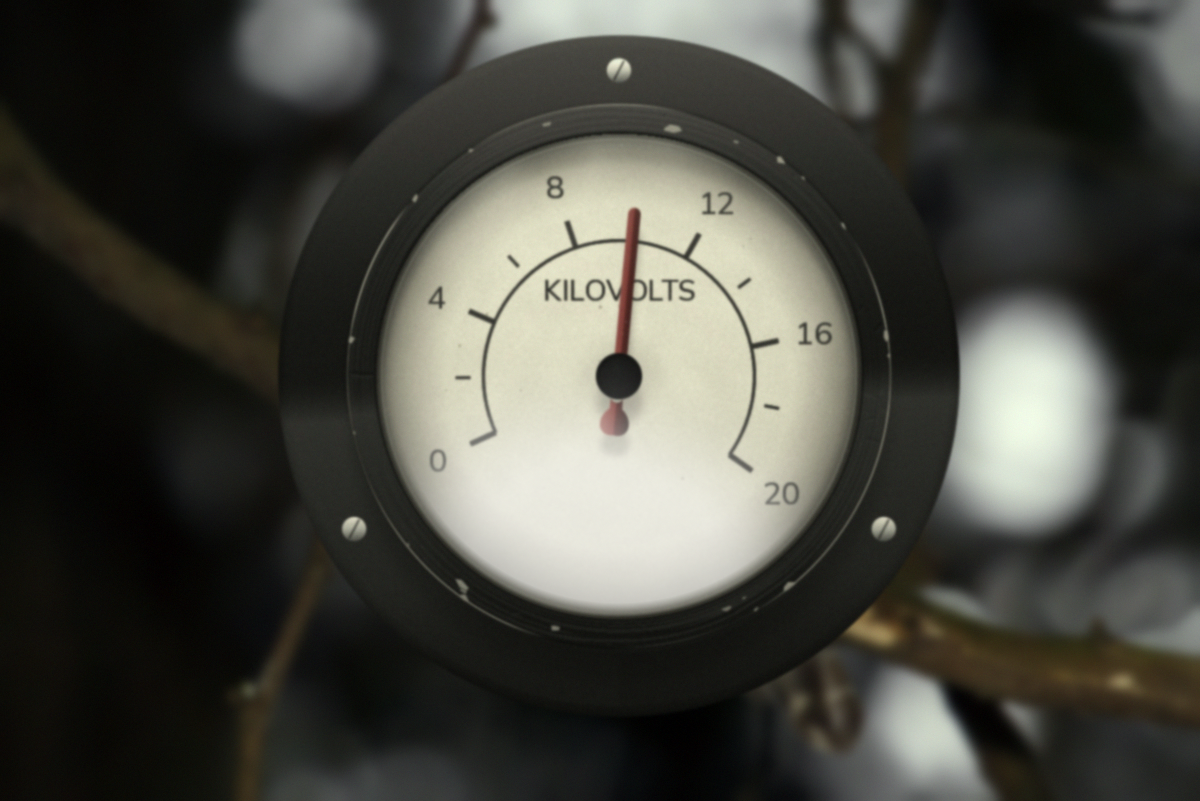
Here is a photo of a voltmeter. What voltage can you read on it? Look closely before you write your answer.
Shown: 10 kV
